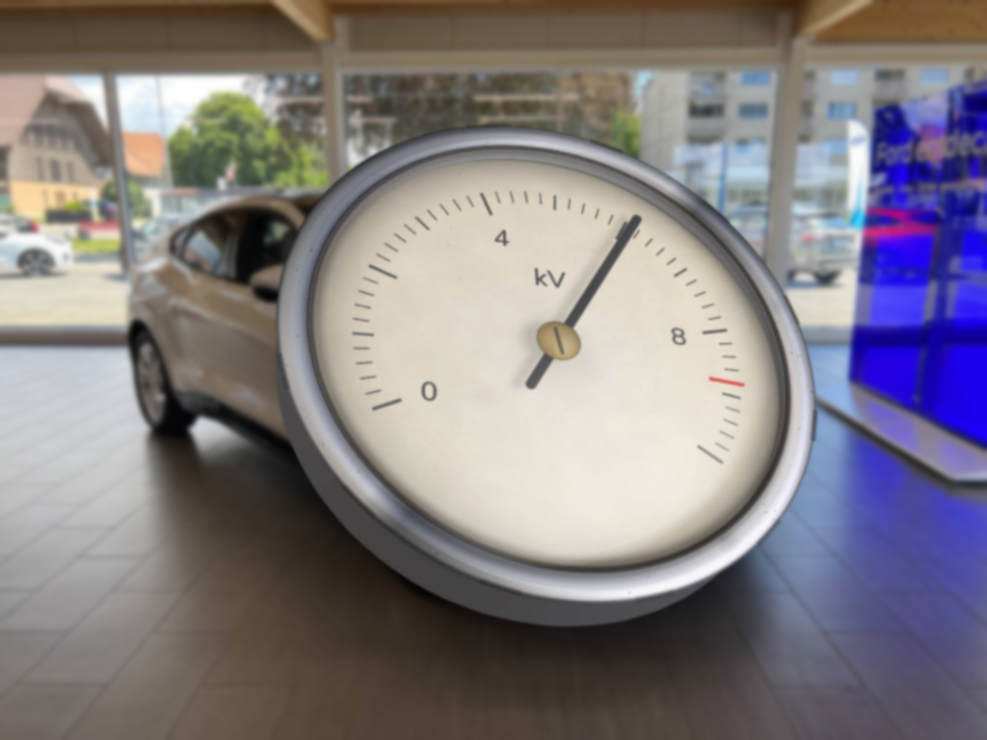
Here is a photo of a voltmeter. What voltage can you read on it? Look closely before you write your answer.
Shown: 6.1 kV
